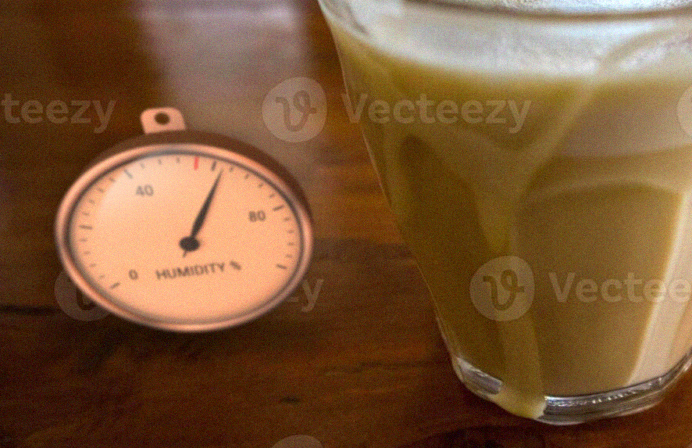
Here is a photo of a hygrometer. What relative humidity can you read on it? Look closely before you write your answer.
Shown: 62 %
